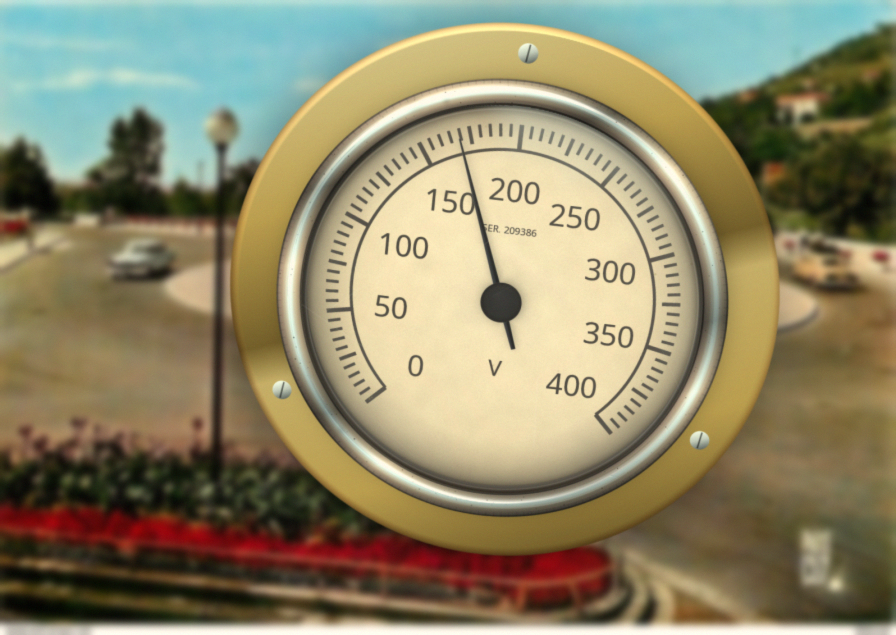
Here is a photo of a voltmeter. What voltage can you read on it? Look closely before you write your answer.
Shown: 170 V
